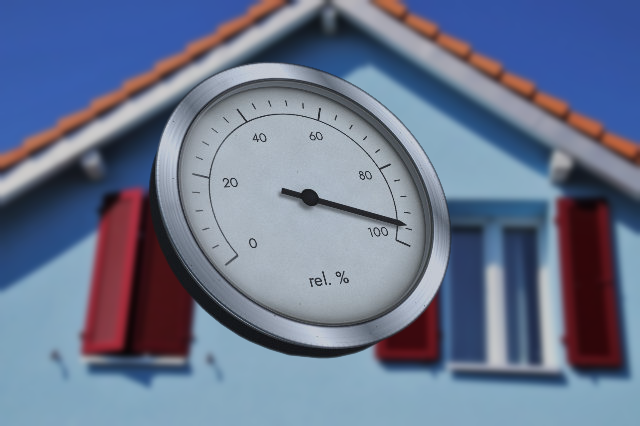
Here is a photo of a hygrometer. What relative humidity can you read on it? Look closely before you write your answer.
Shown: 96 %
